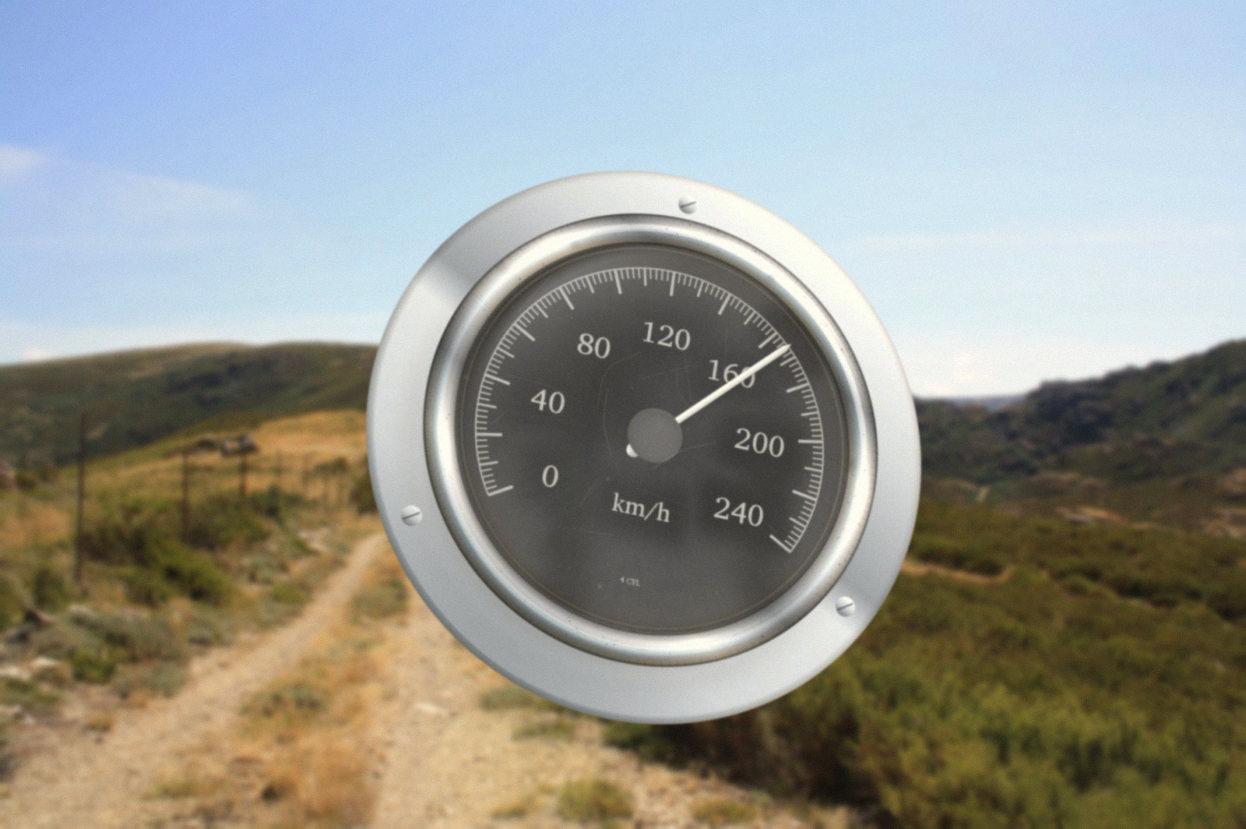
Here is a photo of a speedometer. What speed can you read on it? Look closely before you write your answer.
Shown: 166 km/h
